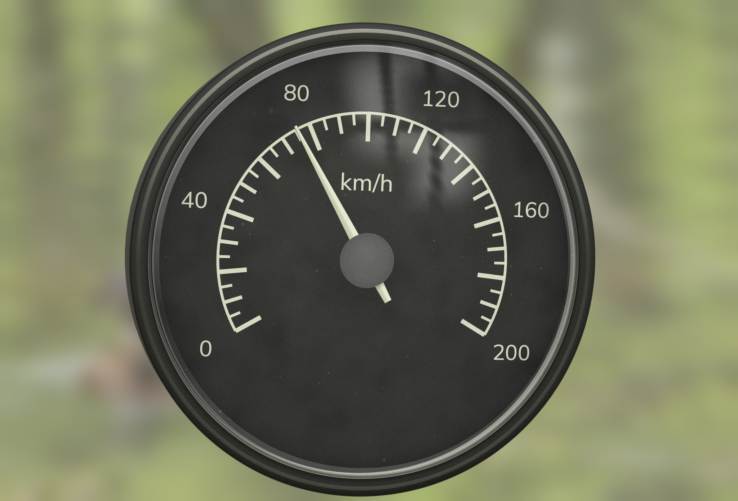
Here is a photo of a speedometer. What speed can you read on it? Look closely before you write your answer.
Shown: 75 km/h
